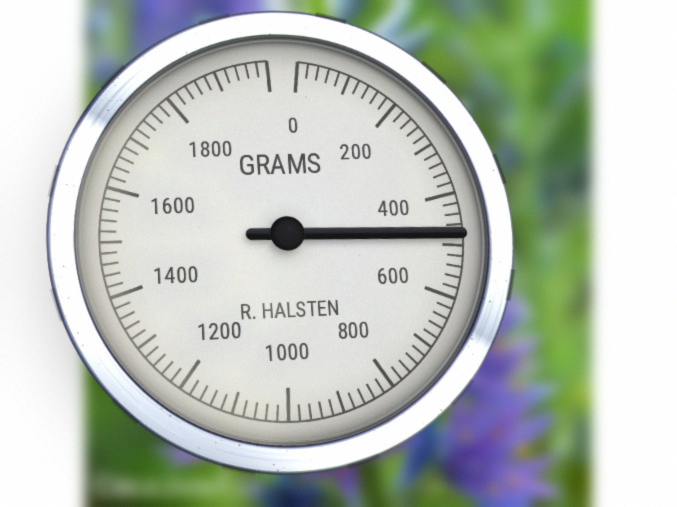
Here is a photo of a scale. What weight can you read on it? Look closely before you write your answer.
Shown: 480 g
